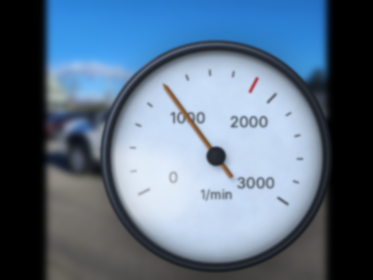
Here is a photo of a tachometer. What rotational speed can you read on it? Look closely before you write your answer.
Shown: 1000 rpm
